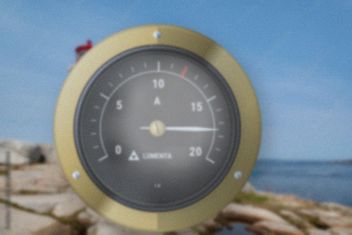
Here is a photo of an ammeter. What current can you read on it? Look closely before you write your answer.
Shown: 17.5 A
